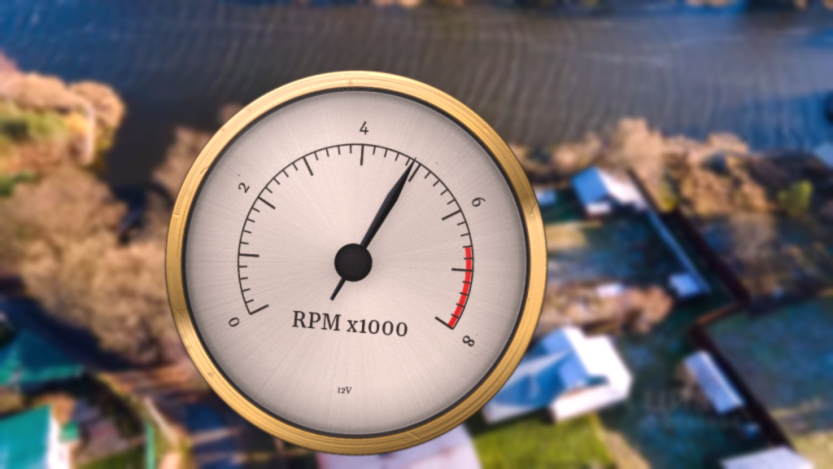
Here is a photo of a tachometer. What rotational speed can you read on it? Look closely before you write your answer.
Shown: 4900 rpm
